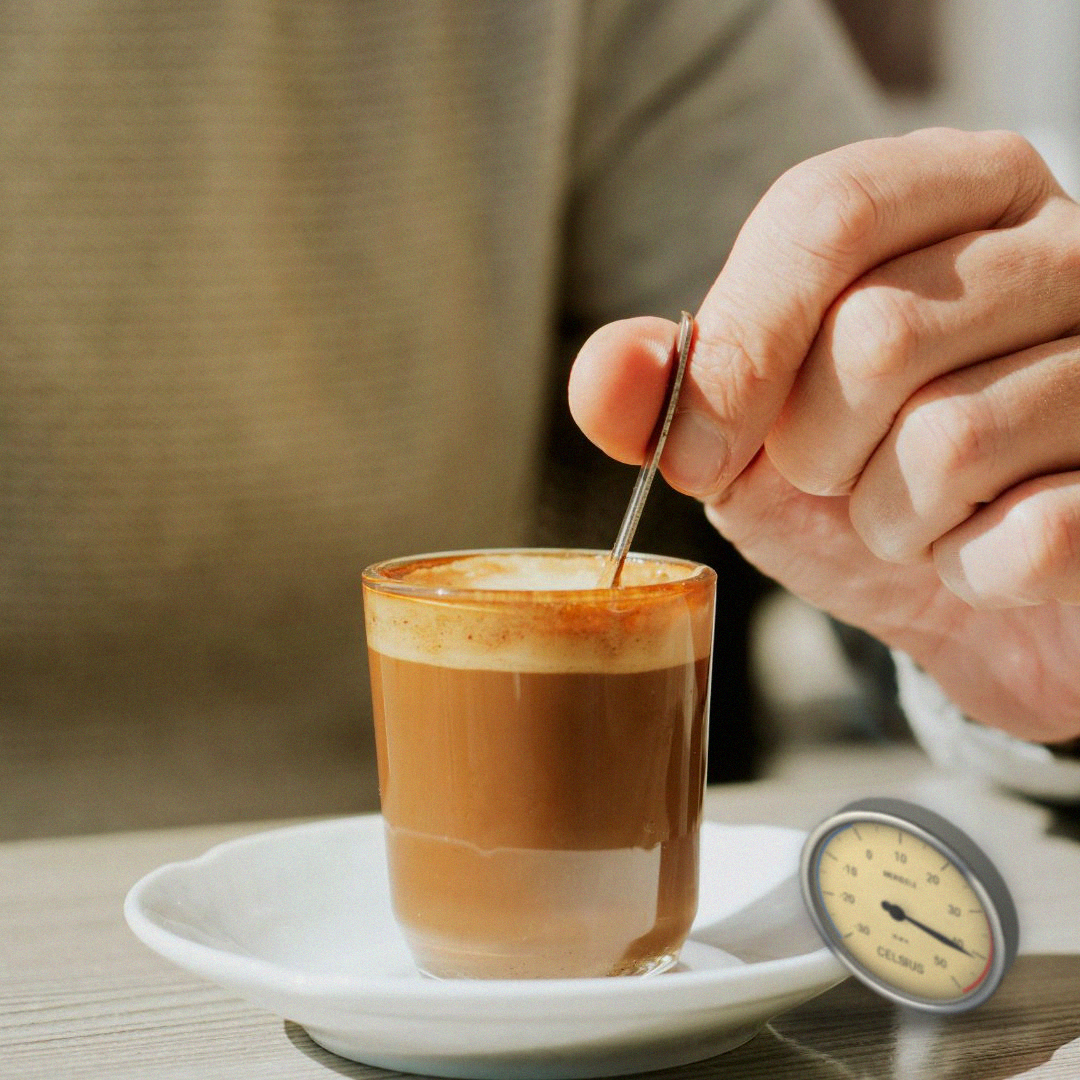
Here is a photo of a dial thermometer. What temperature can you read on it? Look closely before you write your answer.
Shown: 40 °C
